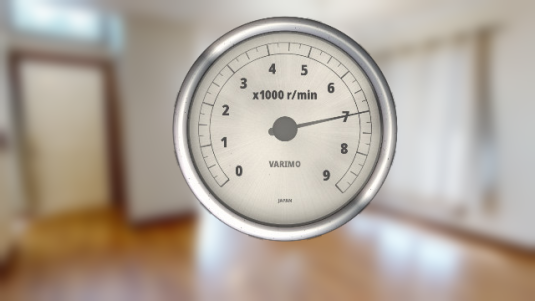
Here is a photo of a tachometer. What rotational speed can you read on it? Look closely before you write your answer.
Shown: 7000 rpm
